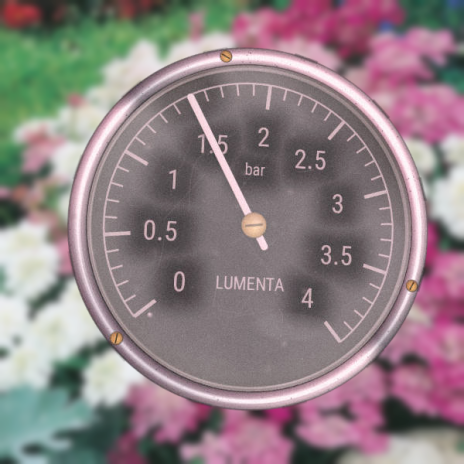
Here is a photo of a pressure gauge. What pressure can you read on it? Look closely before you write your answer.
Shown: 1.5 bar
